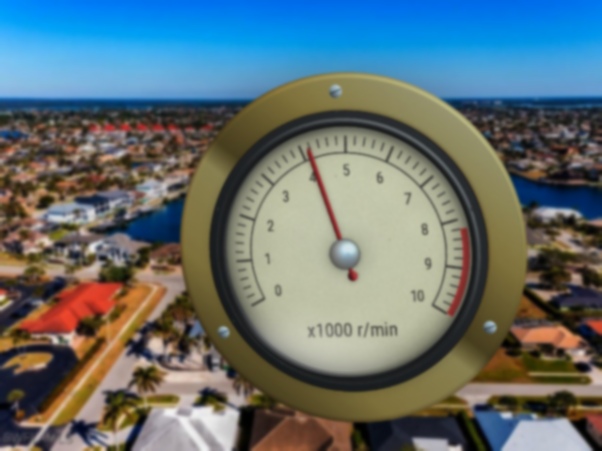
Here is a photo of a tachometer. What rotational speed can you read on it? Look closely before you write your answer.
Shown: 4200 rpm
